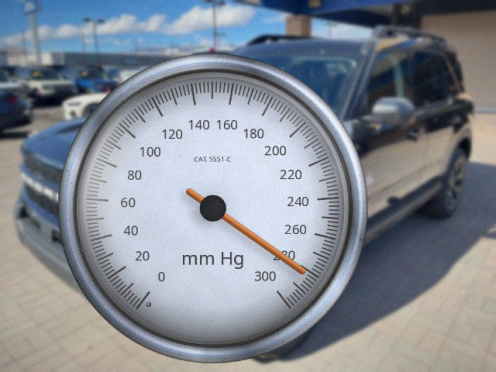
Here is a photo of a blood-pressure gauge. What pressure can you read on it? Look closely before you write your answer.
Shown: 282 mmHg
